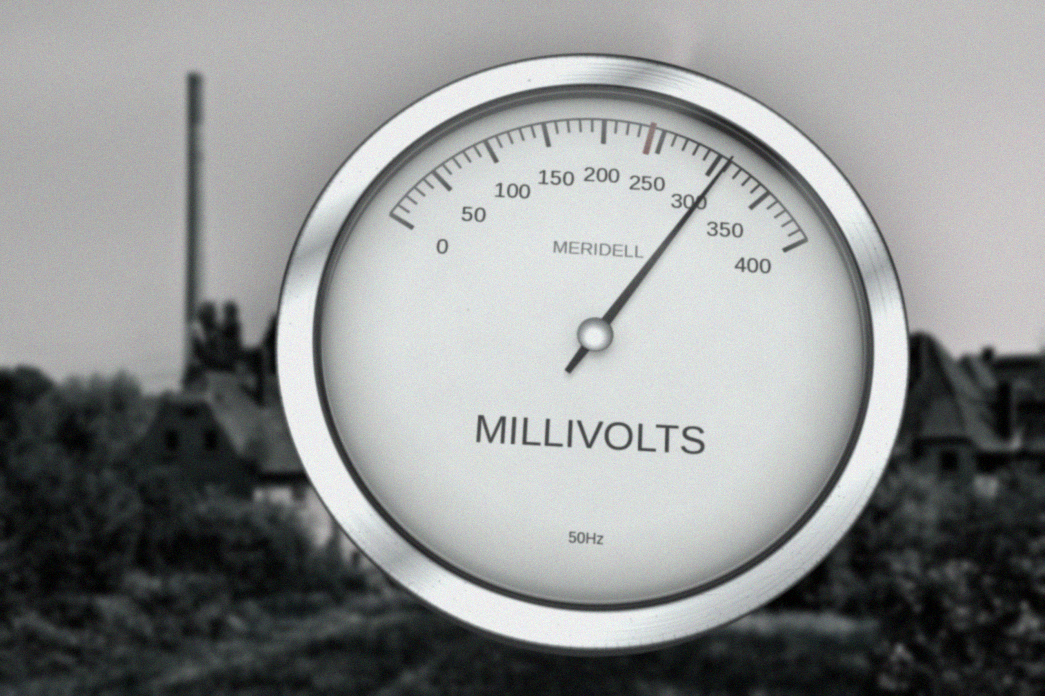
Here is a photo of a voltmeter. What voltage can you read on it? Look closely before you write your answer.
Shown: 310 mV
